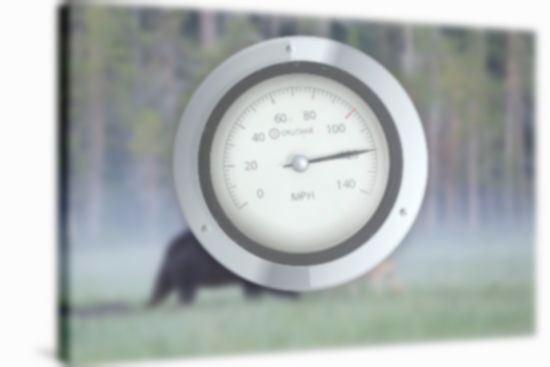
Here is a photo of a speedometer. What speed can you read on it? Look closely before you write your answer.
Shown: 120 mph
